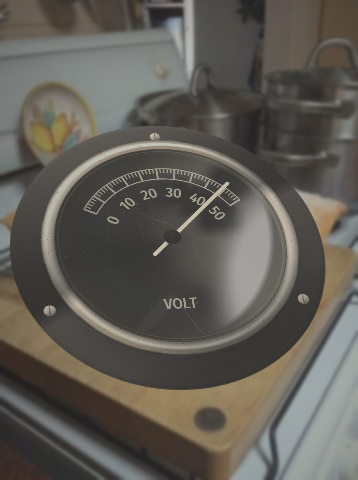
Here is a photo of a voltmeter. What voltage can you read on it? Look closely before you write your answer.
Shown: 45 V
